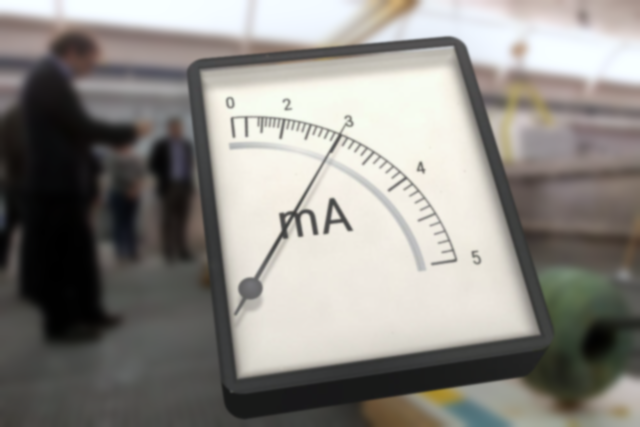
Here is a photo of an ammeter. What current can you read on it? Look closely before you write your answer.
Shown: 3 mA
